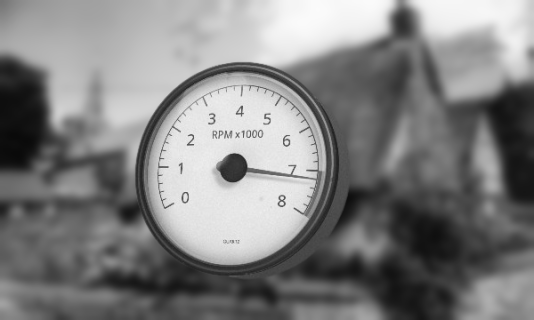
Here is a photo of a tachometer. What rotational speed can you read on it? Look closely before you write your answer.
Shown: 7200 rpm
